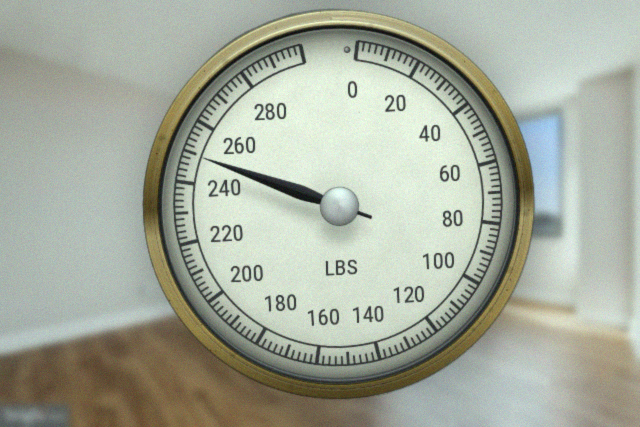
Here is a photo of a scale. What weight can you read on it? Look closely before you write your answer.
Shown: 250 lb
